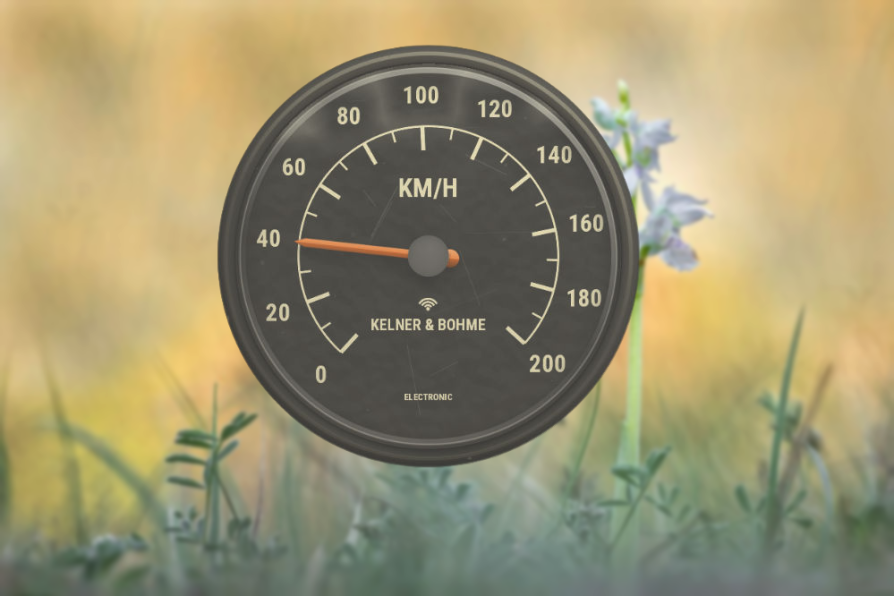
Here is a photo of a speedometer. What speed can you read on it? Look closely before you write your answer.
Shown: 40 km/h
